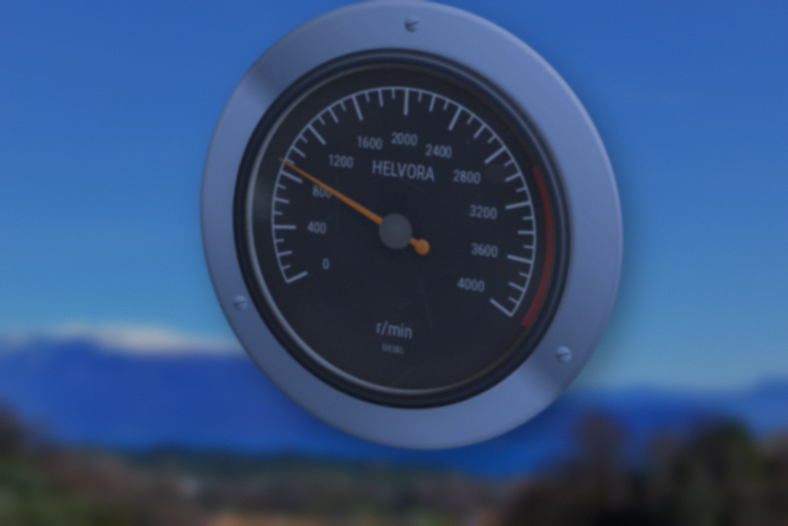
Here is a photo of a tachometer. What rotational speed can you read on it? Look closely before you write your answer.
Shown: 900 rpm
